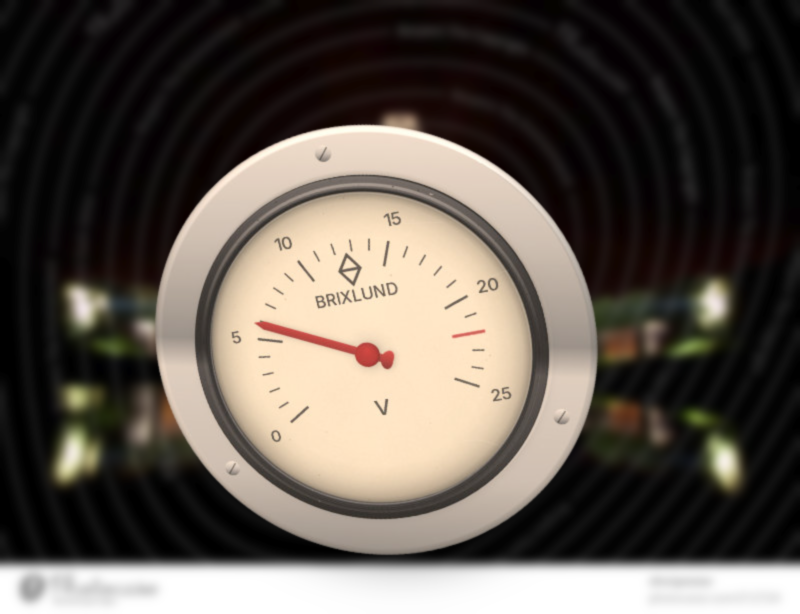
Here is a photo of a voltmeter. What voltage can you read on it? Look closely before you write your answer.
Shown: 6 V
